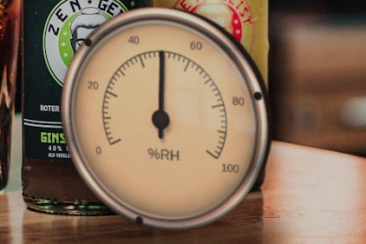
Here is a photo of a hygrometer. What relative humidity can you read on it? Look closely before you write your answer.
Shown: 50 %
